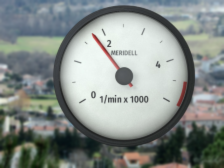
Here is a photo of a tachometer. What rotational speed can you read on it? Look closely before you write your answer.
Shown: 1750 rpm
